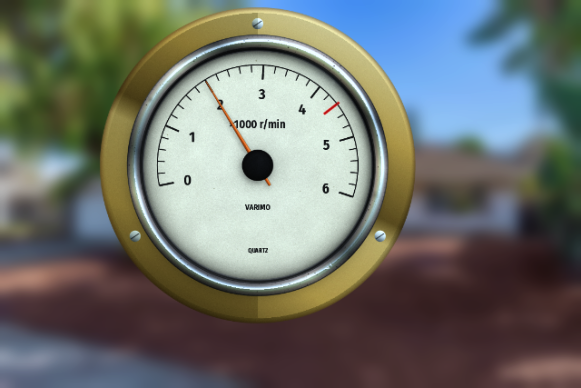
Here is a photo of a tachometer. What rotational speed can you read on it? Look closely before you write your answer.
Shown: 2000 rpm
